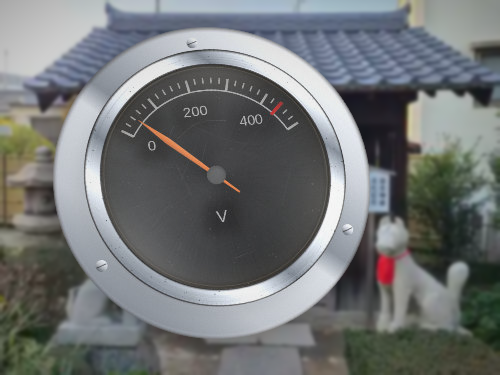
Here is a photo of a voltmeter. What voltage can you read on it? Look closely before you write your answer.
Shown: 40 V
